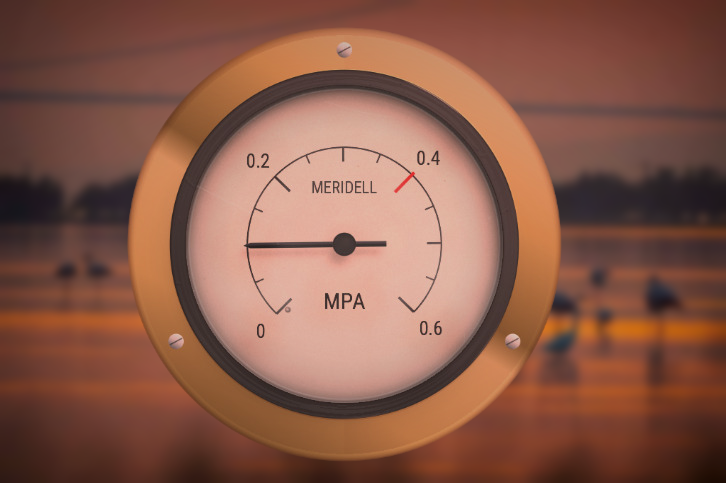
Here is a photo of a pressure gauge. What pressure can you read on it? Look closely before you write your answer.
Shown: 0.1 MPa
